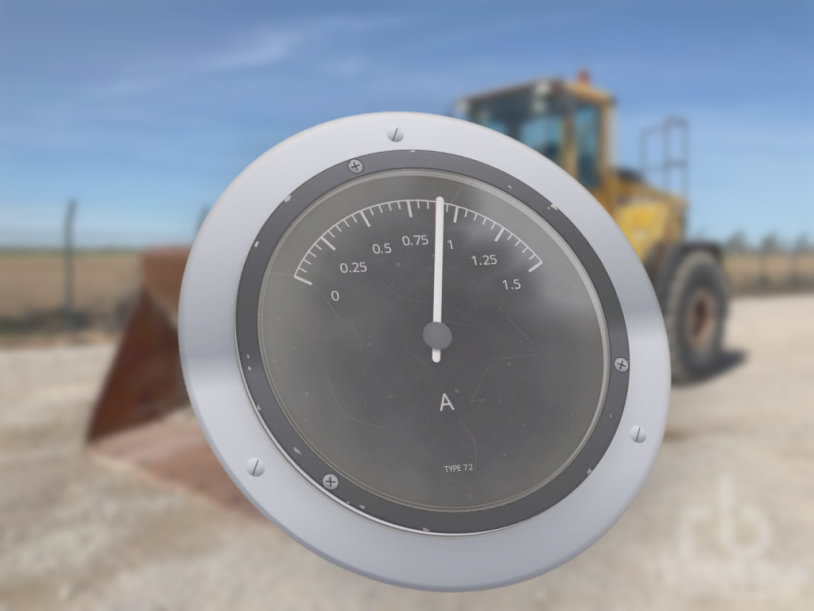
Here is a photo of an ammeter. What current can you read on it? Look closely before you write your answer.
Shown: 0.9 A
